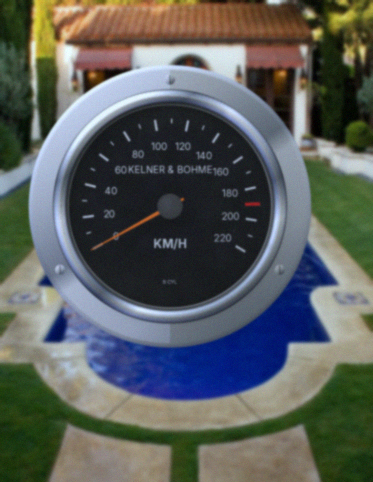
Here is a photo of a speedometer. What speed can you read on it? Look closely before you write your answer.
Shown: 0 km/h
